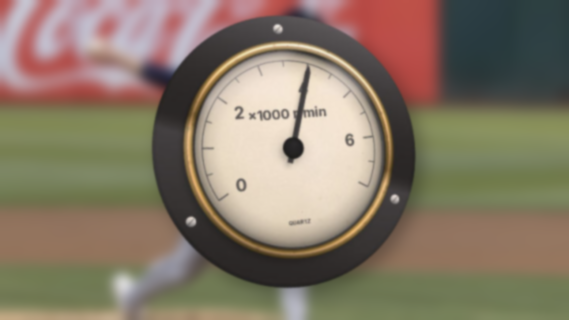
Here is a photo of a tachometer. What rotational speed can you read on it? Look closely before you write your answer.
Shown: 4000 rpm
